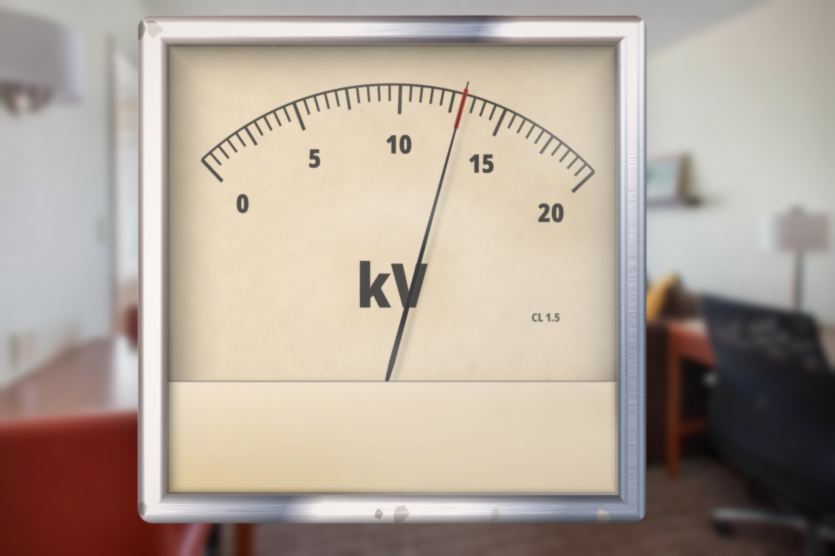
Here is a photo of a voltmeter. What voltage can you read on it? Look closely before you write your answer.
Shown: 13 kV
